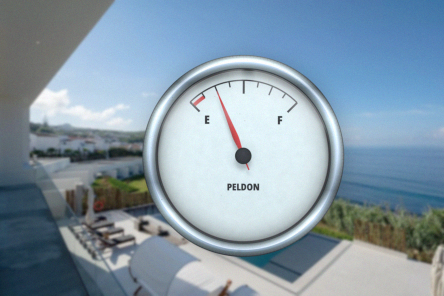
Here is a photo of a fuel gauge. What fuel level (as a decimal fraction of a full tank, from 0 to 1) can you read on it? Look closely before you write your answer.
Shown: 0.25
